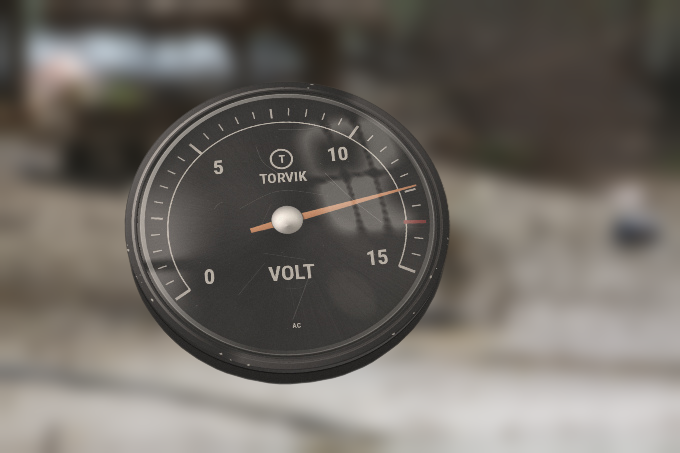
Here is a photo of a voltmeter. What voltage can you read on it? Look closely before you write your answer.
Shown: 12.5 V
